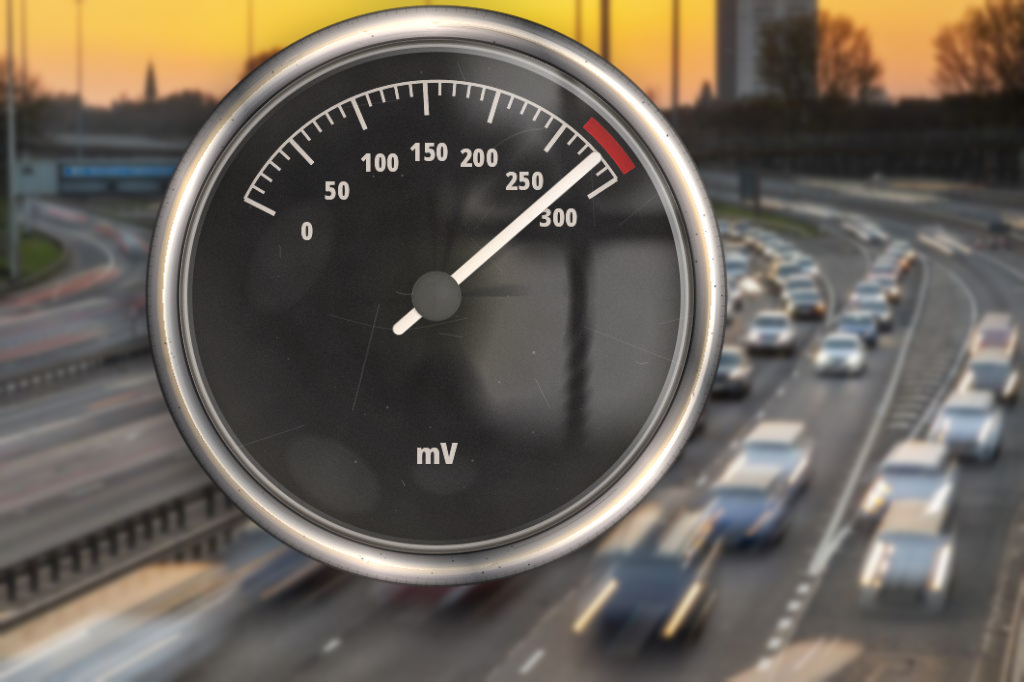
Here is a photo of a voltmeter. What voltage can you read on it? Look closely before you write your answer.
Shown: 280 mV
